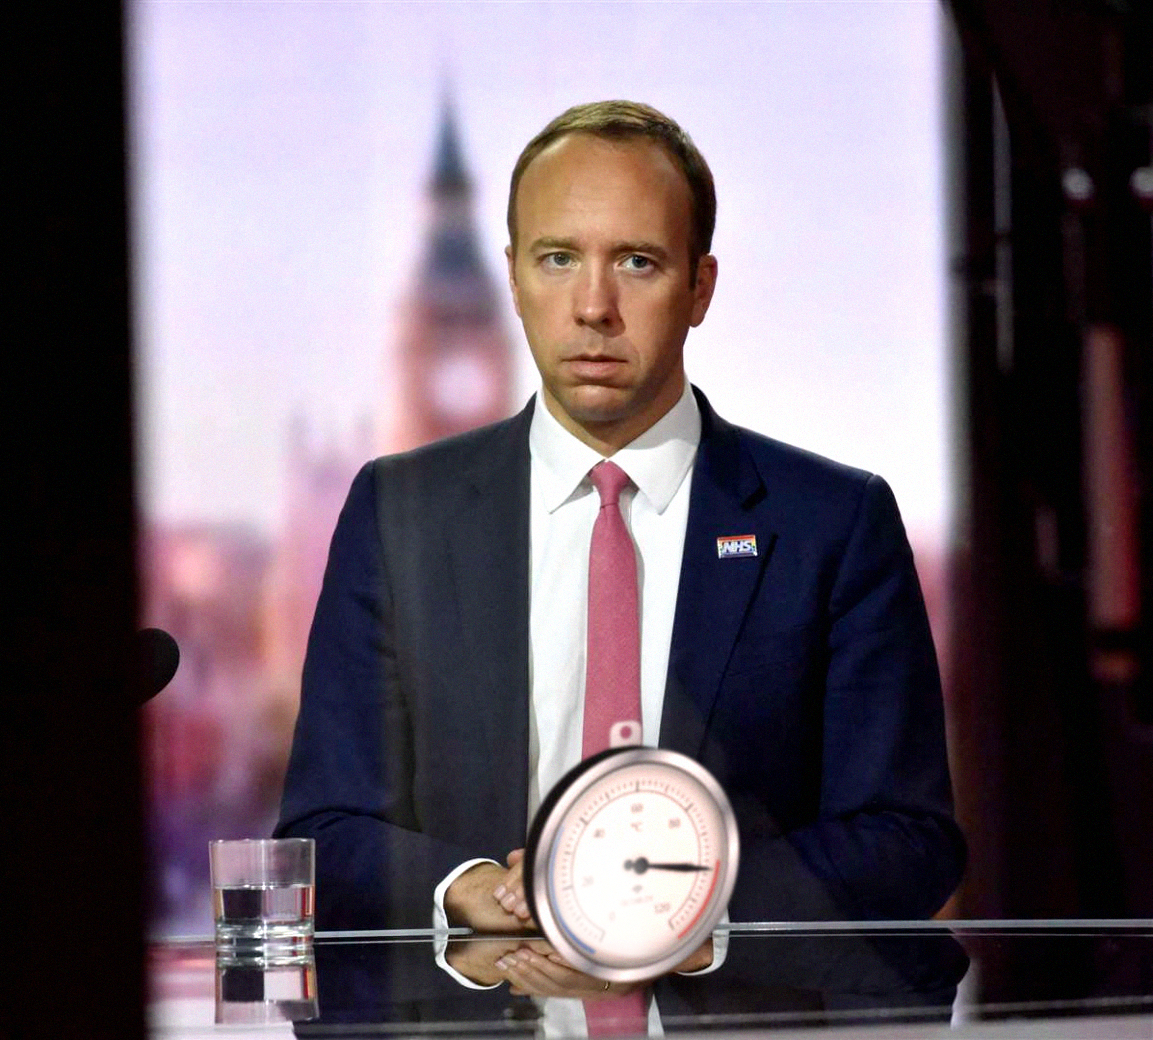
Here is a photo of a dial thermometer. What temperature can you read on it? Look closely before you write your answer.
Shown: 100 °C
